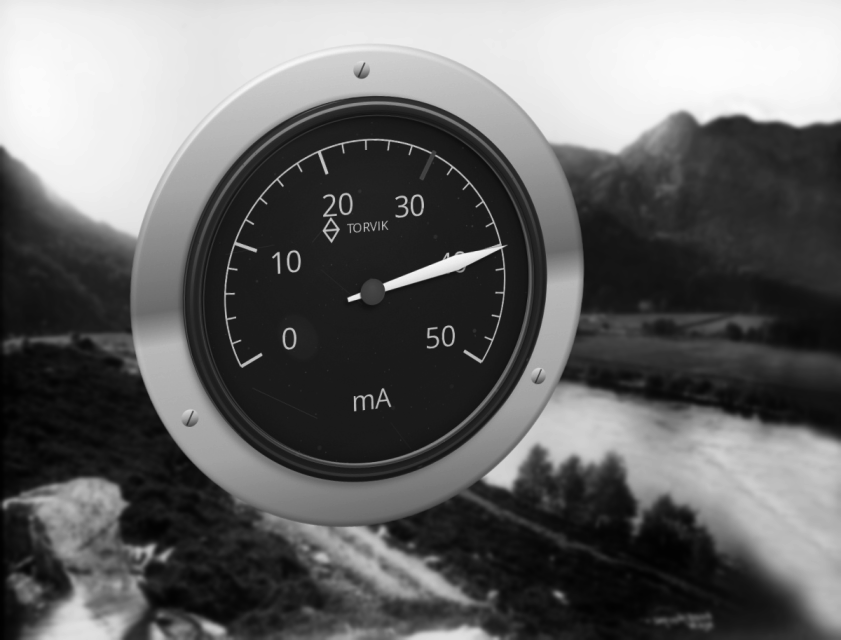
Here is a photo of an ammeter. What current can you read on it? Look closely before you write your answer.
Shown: 40 mA
